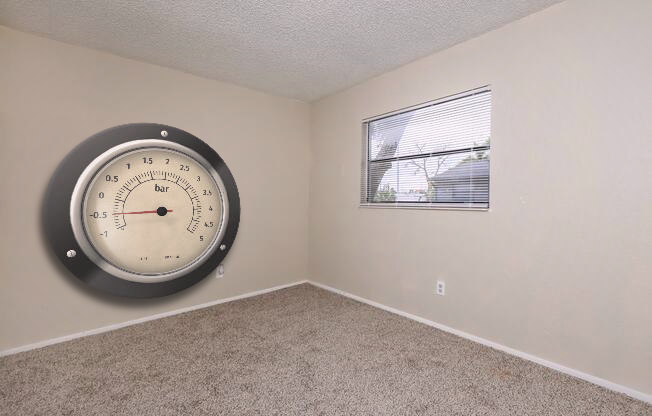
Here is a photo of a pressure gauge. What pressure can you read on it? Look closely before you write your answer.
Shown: -0.5 bar
